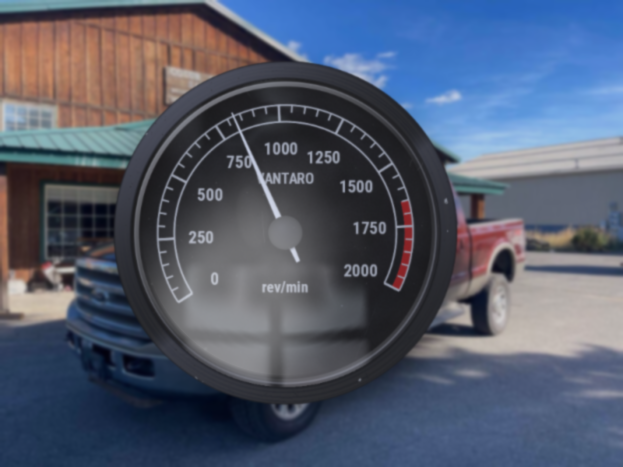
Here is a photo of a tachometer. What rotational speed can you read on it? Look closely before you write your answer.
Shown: 825 rpm
